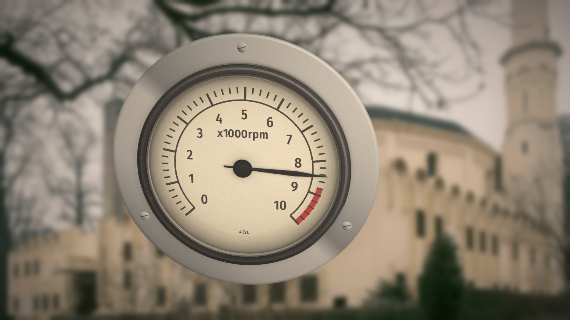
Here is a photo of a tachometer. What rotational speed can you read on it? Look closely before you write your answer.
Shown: 8400 rpm
